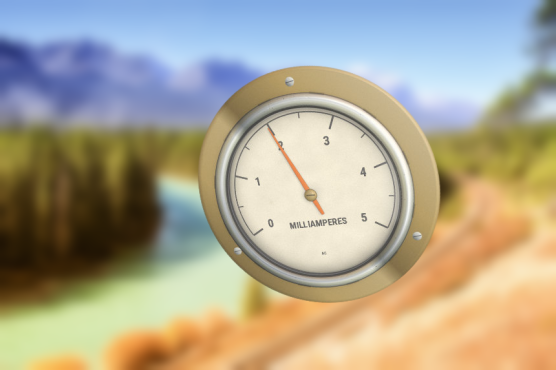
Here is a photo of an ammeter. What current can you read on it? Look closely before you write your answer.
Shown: 2 mA
